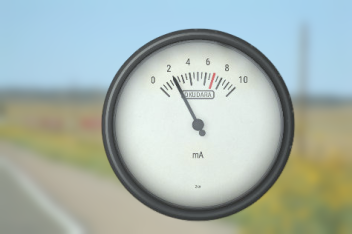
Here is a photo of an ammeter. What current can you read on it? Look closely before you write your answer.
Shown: 2 mA
